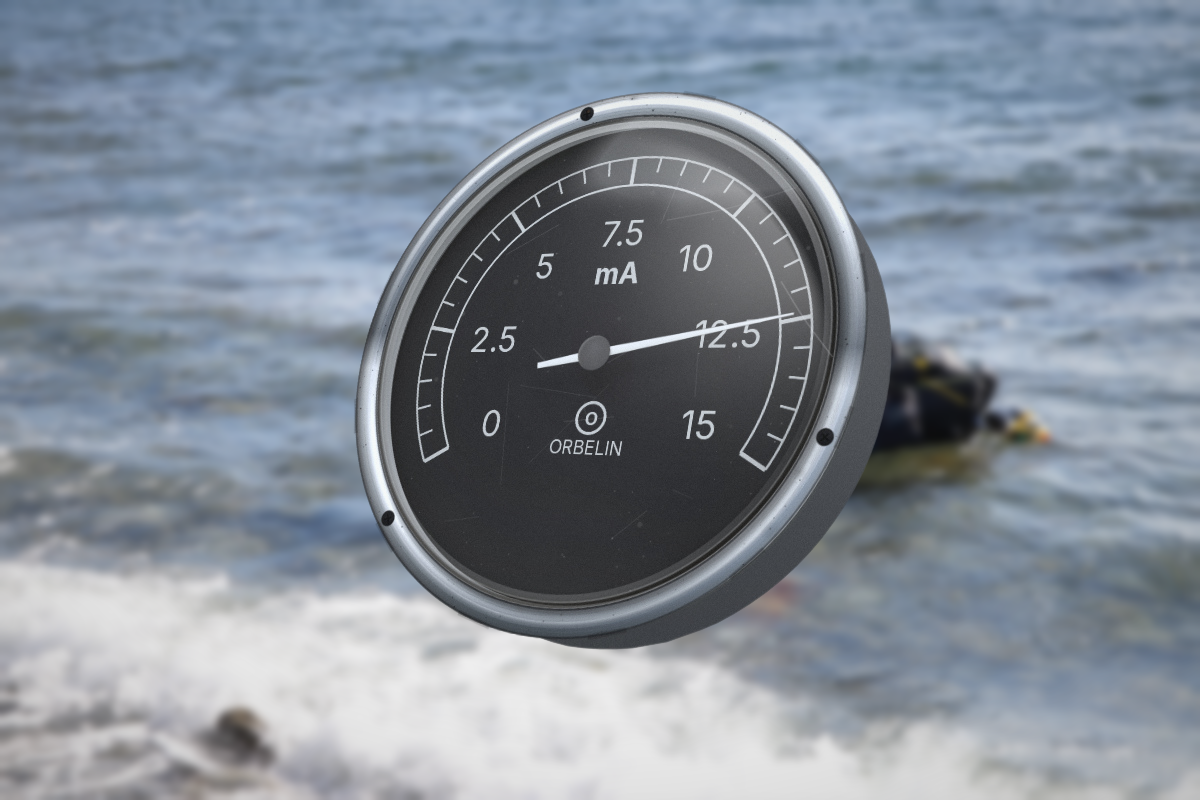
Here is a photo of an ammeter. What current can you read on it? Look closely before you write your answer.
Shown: 12.5 mA
